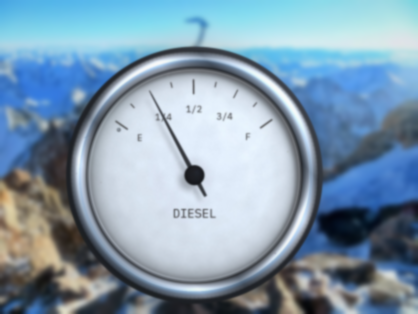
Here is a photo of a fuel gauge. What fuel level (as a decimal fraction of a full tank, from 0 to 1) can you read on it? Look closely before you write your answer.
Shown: 0.25
